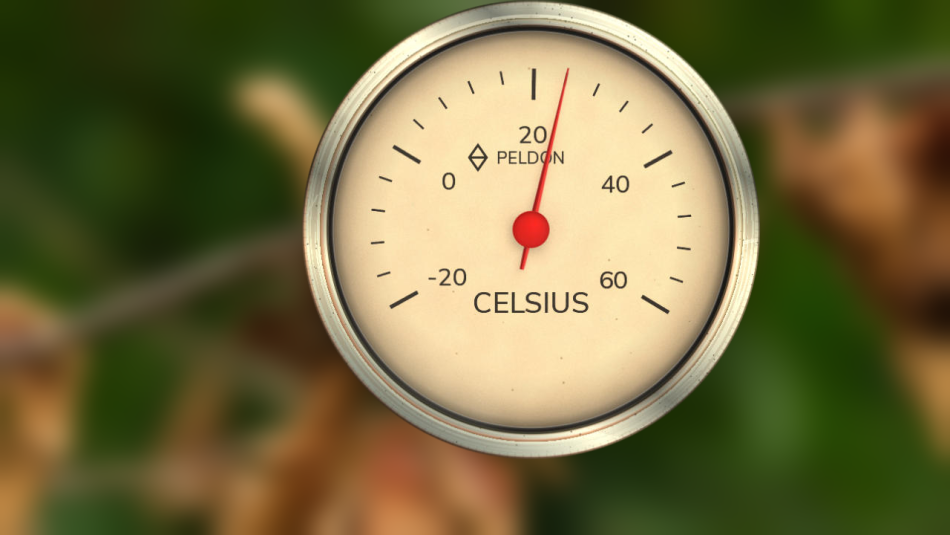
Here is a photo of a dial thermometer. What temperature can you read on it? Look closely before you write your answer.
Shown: 24 °C
